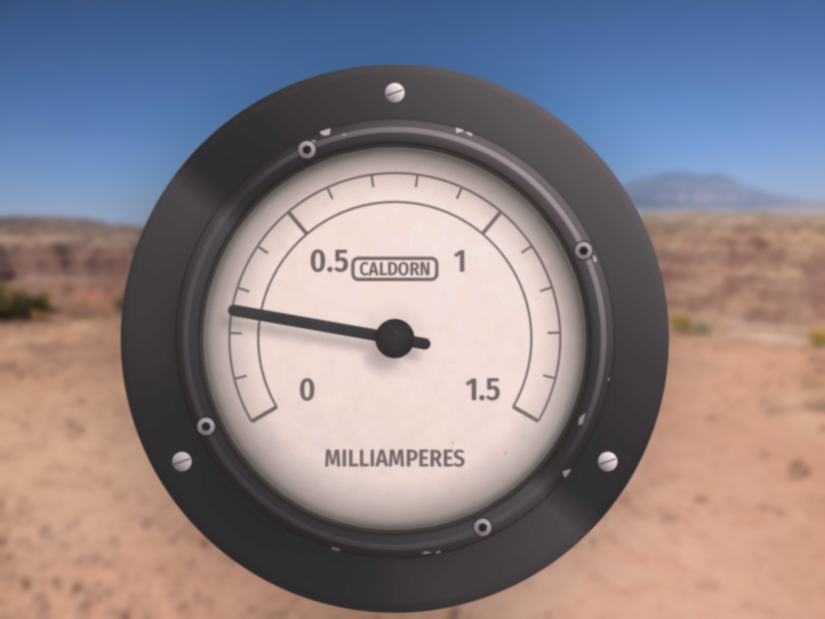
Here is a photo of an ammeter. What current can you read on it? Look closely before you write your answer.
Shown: 0.25 mA
